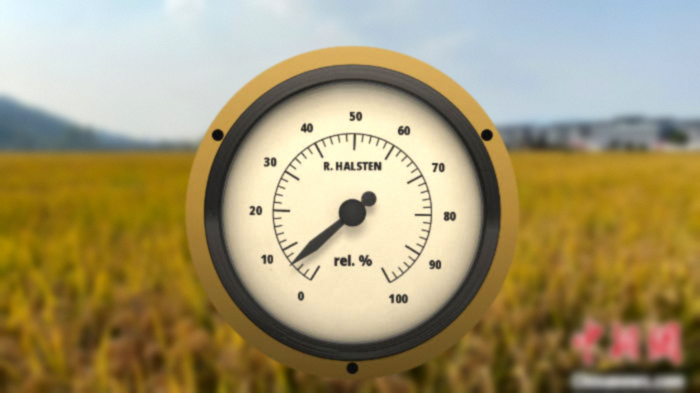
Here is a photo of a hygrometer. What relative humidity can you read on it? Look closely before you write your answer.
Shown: 6 %
